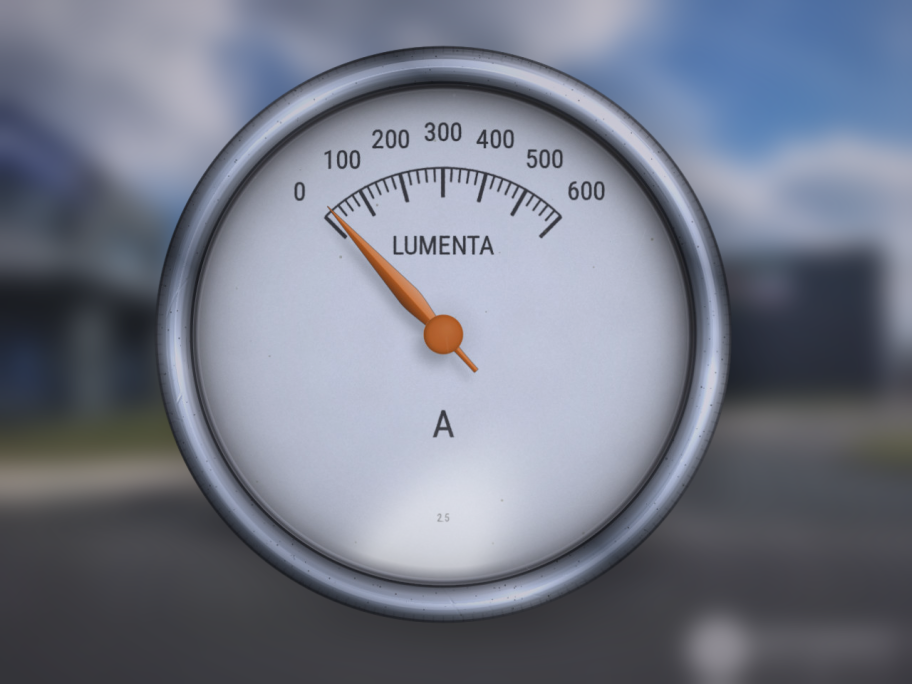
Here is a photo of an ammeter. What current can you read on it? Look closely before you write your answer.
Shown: 20 A
